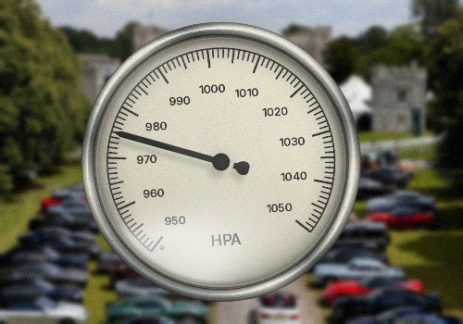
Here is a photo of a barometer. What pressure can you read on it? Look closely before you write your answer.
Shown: 975 hPa
